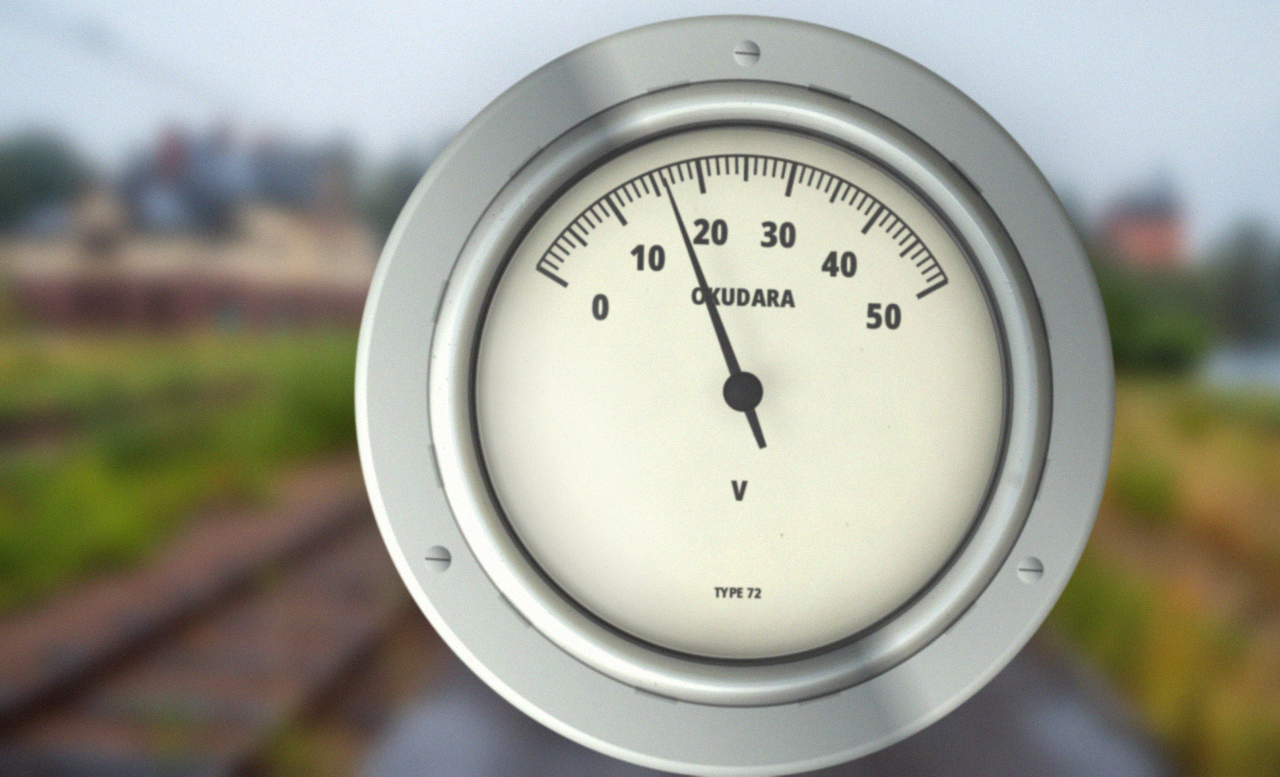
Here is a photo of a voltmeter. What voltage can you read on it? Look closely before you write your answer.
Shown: 16 V
